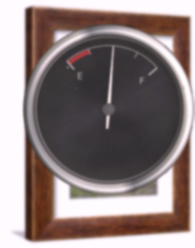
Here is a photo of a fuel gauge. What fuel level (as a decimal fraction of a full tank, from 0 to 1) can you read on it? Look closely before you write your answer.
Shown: 0.5
